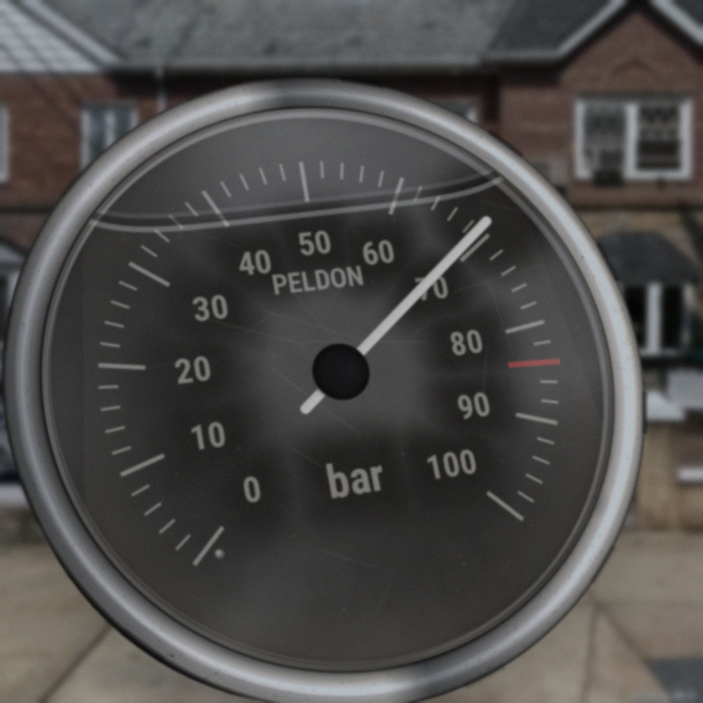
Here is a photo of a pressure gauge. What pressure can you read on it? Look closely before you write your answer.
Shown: 69 bar
